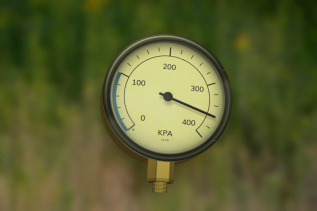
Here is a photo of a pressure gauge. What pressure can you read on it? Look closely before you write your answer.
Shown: 360 kPa
